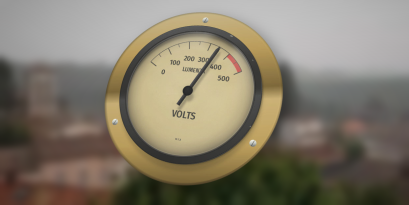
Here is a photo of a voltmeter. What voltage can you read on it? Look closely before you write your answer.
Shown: 350 V
